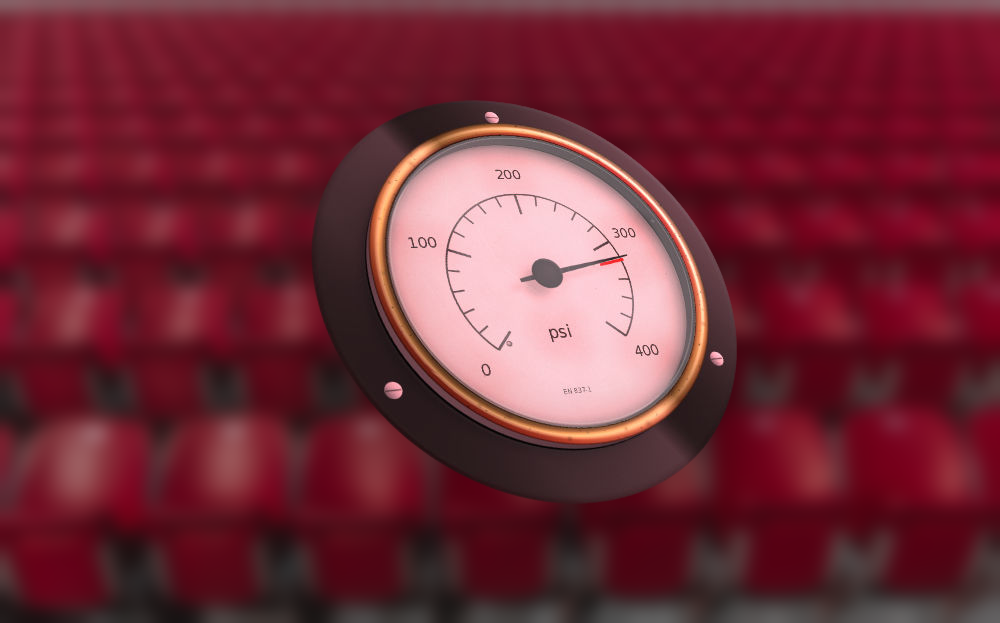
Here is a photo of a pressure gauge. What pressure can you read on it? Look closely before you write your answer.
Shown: 320 psi
